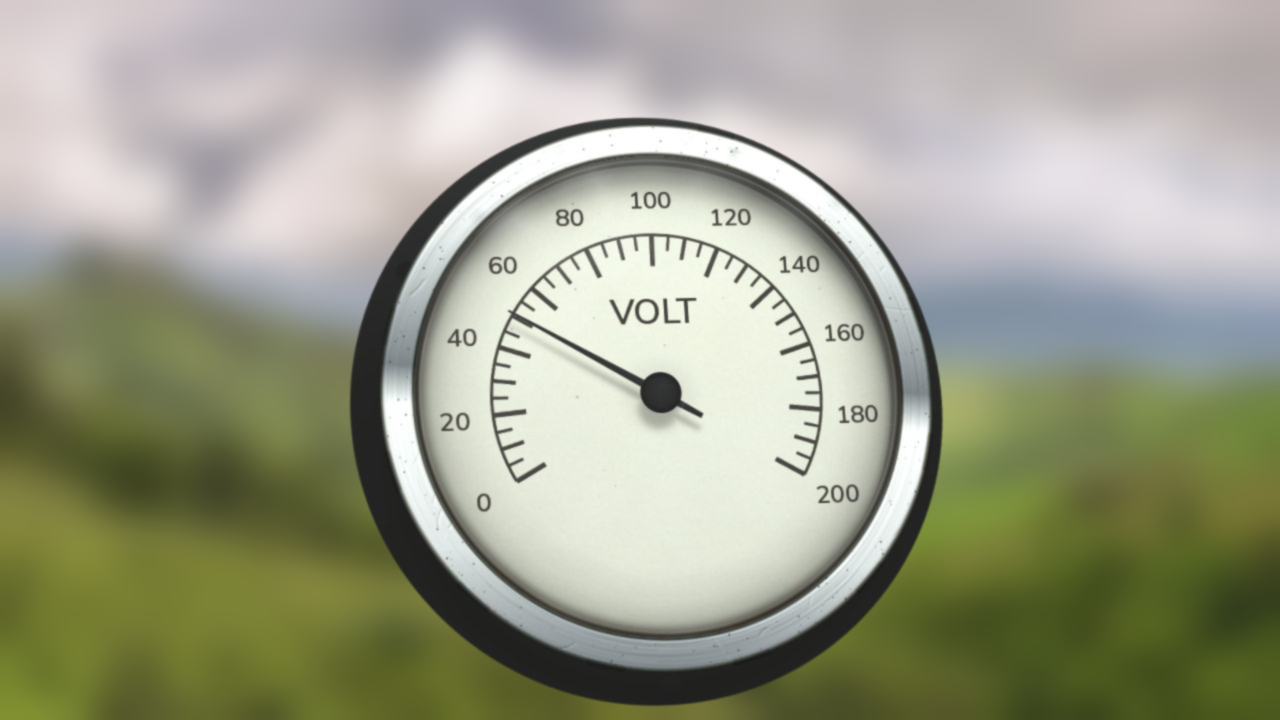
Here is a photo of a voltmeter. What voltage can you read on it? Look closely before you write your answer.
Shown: 50 V
